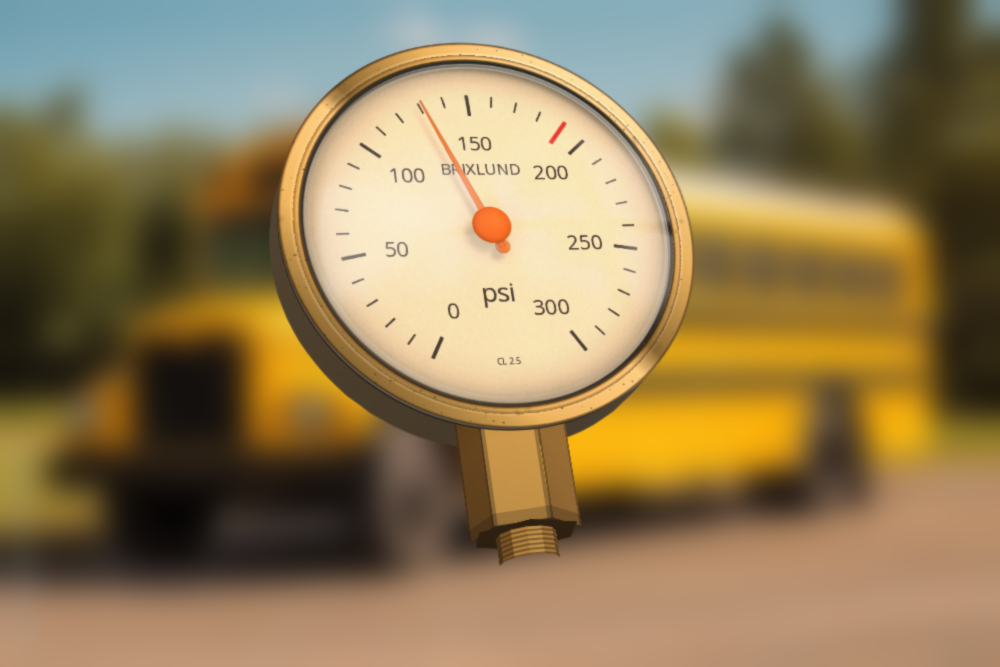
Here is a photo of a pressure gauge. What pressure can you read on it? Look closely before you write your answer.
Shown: 130 psi
